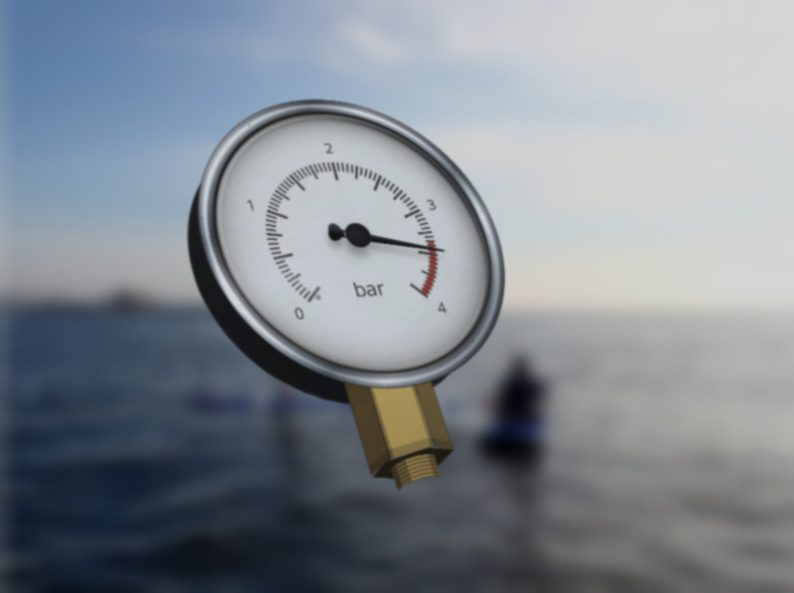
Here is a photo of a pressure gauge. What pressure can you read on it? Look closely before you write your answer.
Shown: 3.5 bar
